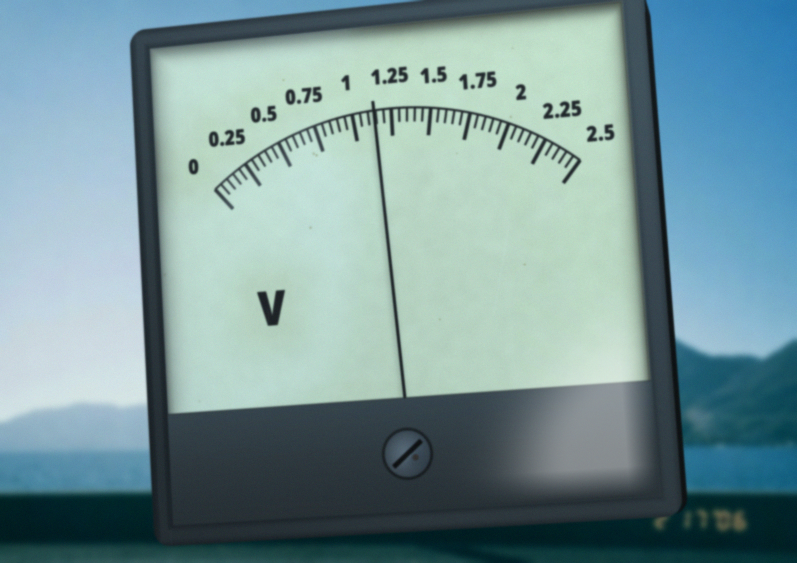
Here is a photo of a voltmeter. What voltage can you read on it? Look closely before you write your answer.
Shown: 1.15 V
